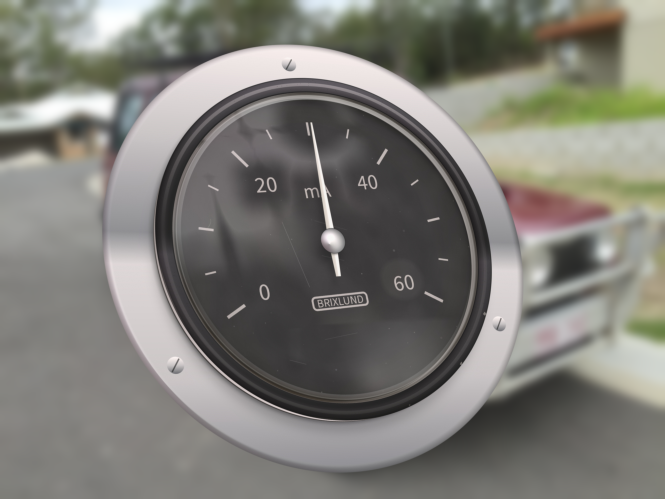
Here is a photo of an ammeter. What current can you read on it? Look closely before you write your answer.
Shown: 30 mA
